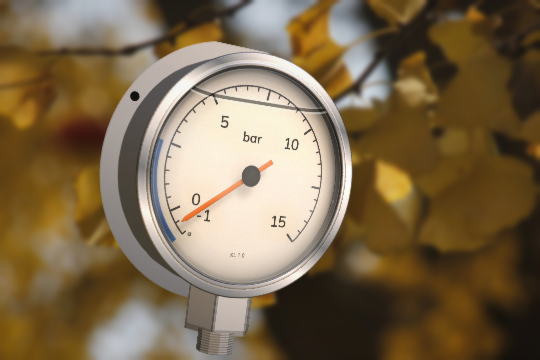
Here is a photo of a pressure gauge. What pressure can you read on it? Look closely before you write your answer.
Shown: -0.5 bar
